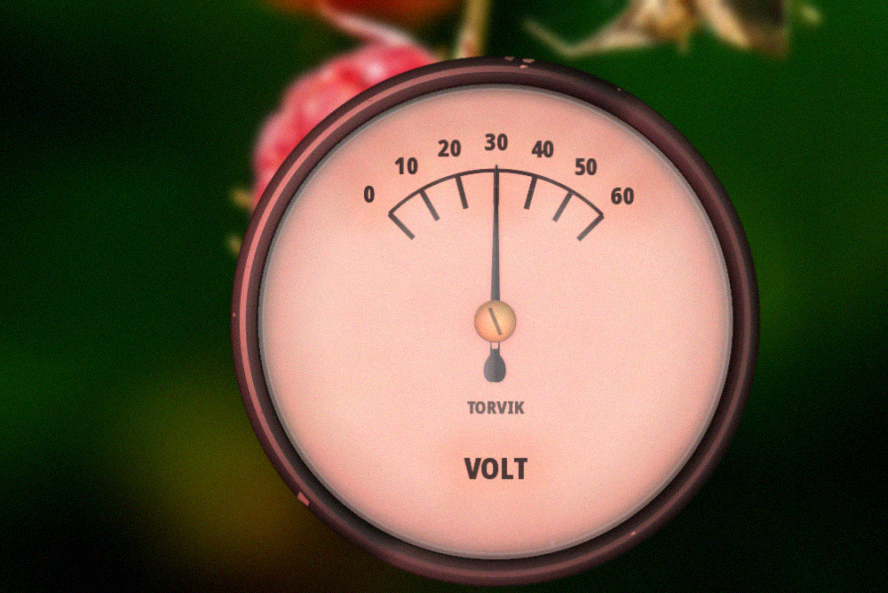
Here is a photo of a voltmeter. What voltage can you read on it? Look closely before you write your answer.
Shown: 30 V
